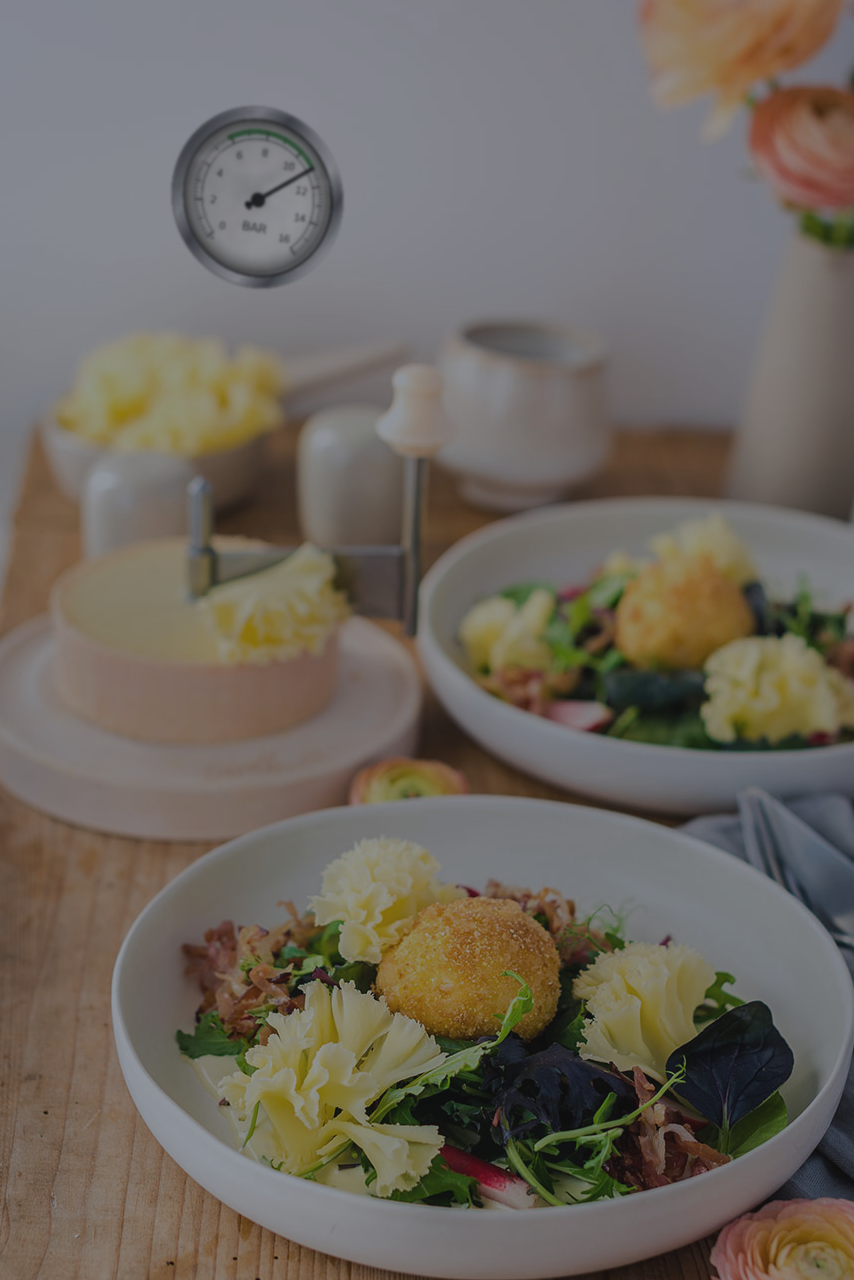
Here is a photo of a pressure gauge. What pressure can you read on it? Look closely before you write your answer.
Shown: 11 bar
